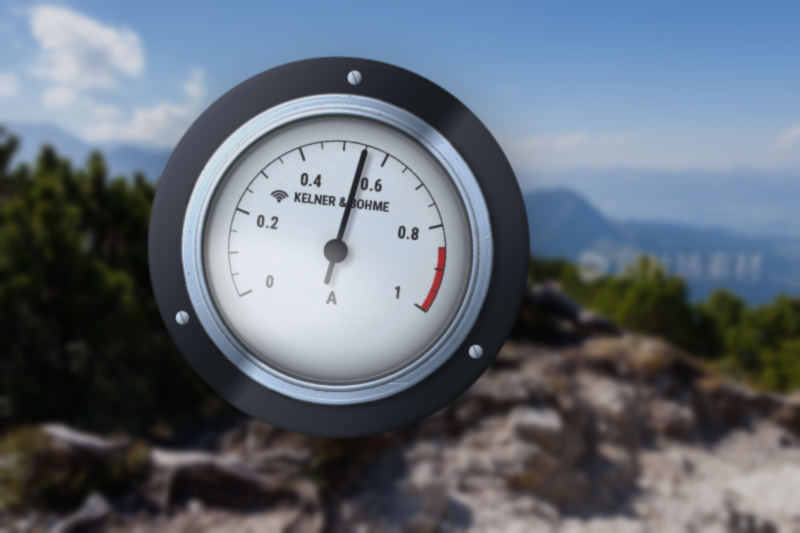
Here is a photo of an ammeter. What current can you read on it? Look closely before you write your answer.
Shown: 0.55 A
